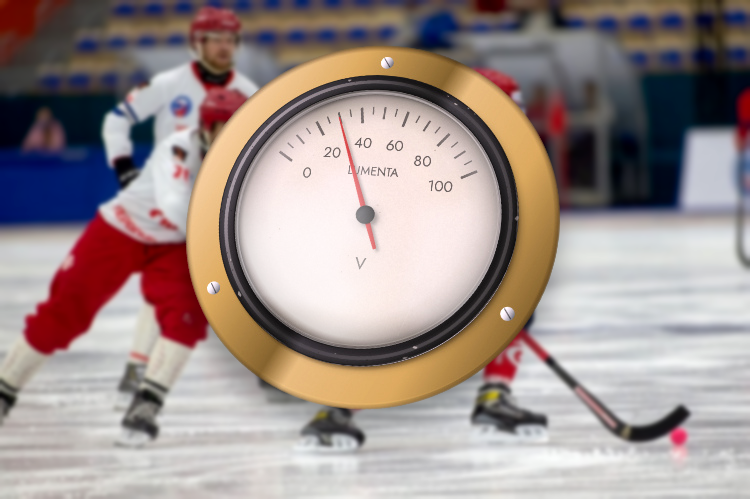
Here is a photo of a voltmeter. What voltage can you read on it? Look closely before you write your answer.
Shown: 30 V
